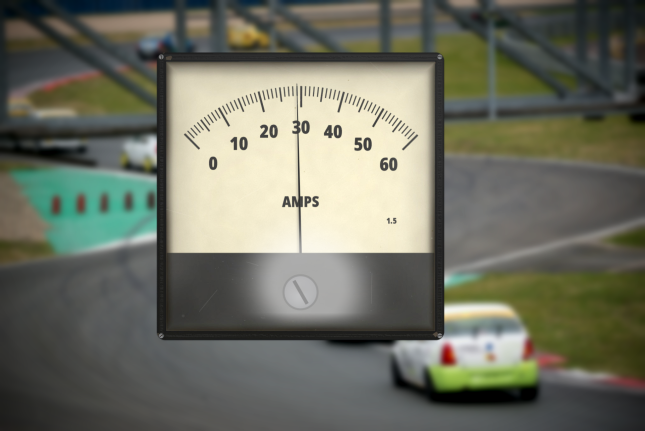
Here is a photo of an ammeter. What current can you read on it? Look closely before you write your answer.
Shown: 29 A
